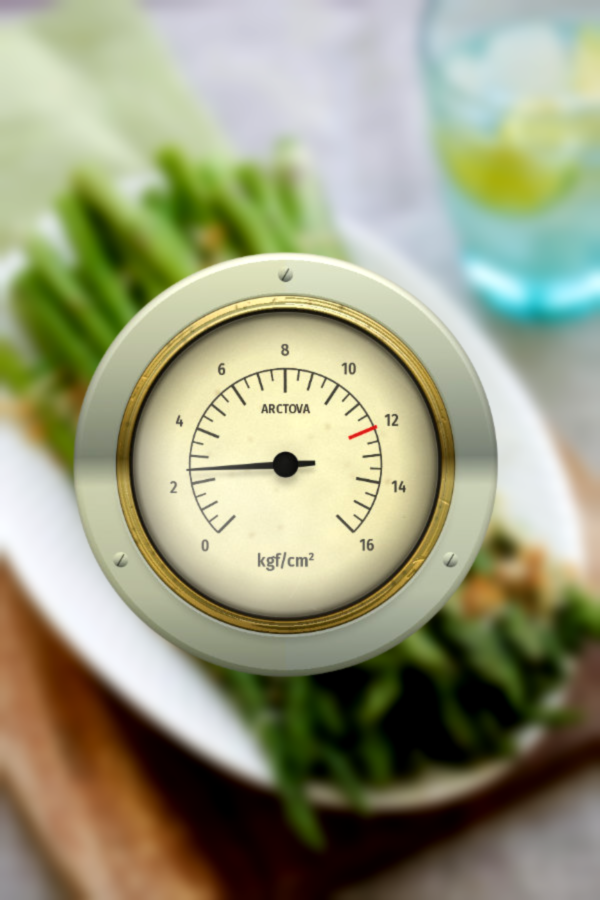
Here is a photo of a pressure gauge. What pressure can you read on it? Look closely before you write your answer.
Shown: 2.5 kg/cm²
